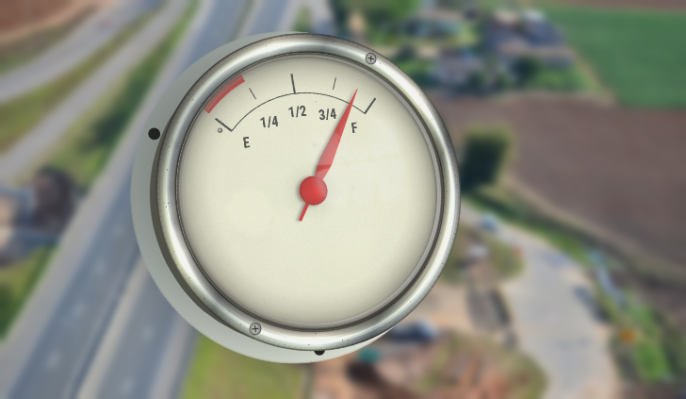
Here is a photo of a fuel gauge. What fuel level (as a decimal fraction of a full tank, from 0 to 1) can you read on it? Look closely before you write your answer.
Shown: 0.875
